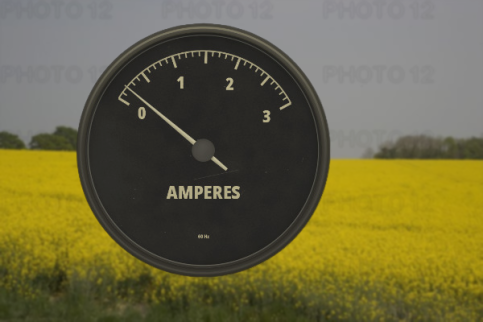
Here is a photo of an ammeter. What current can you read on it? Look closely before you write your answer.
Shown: 0.2 A
